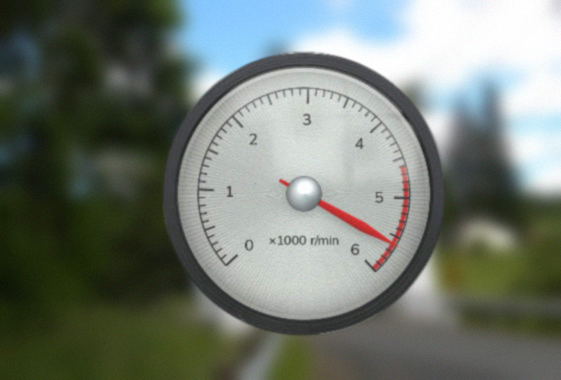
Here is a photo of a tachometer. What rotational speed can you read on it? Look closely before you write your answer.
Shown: 5600 rpm
